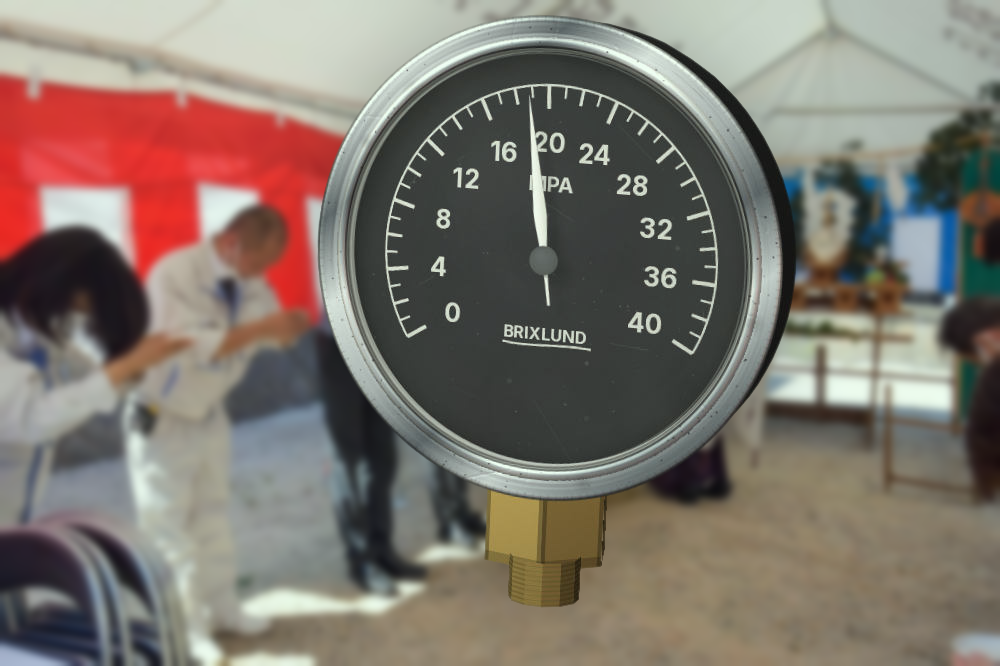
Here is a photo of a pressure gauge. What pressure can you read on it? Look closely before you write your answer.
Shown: 19 MPa
